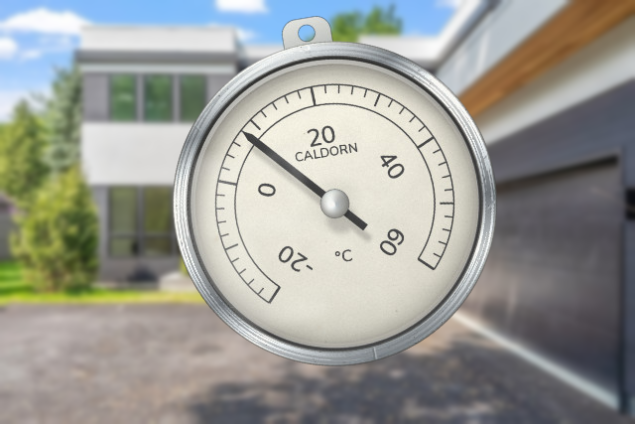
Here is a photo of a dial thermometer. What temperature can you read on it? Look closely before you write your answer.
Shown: 8 °C
